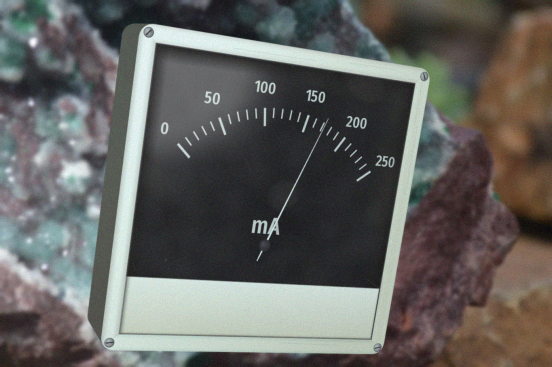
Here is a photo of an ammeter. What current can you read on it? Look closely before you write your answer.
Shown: 170 mA
